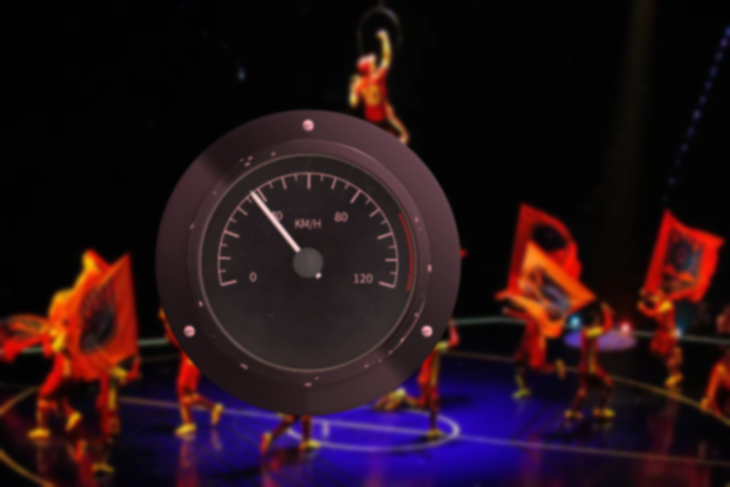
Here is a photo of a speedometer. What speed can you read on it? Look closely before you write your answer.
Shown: 37.5 km/h
